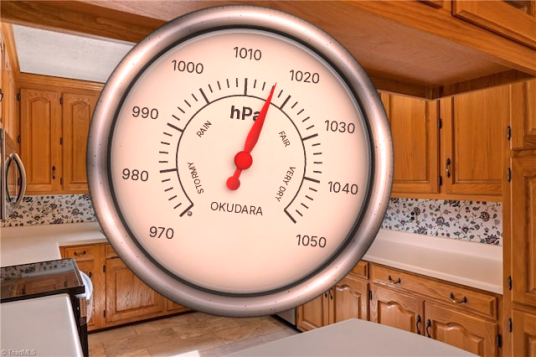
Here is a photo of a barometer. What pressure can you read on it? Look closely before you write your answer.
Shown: 1016 hPa
